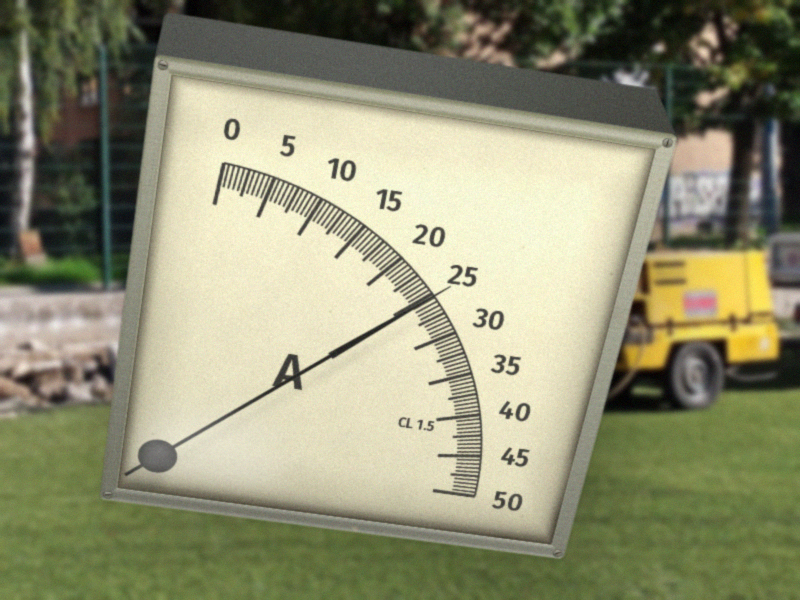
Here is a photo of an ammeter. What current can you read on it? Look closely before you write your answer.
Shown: 25 A
